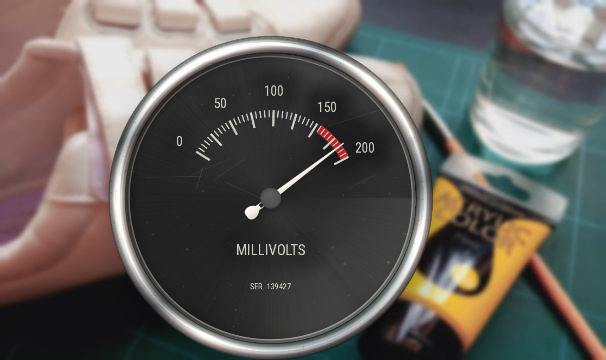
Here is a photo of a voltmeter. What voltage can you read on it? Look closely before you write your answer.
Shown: 185 mV
